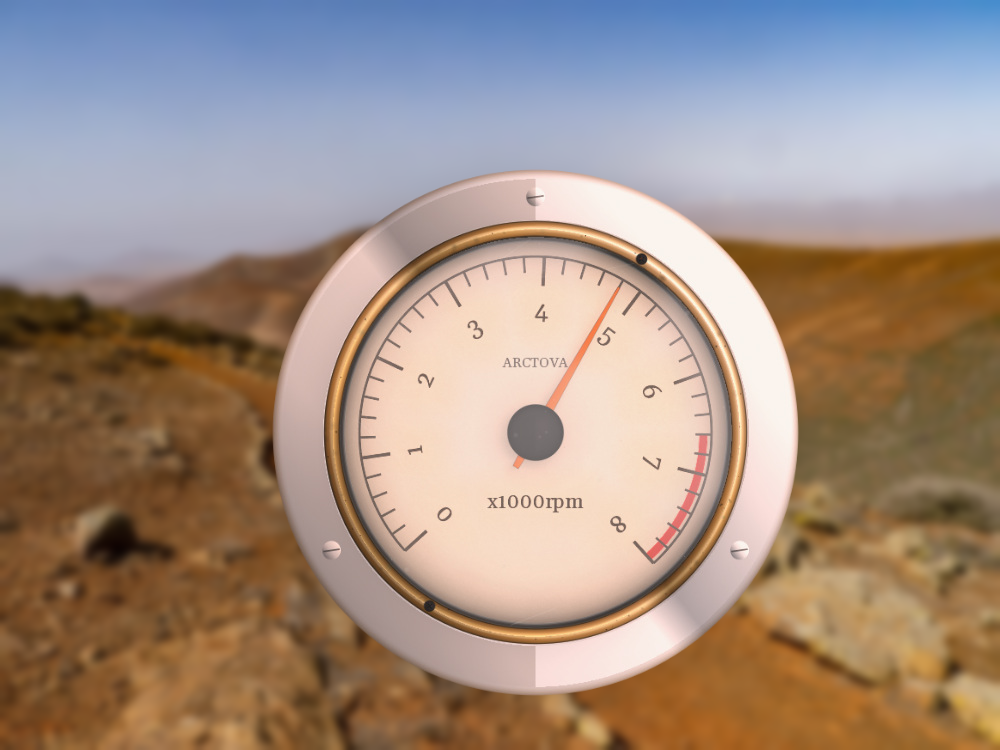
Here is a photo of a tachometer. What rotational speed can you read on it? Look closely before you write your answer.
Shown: 4800 rpm
